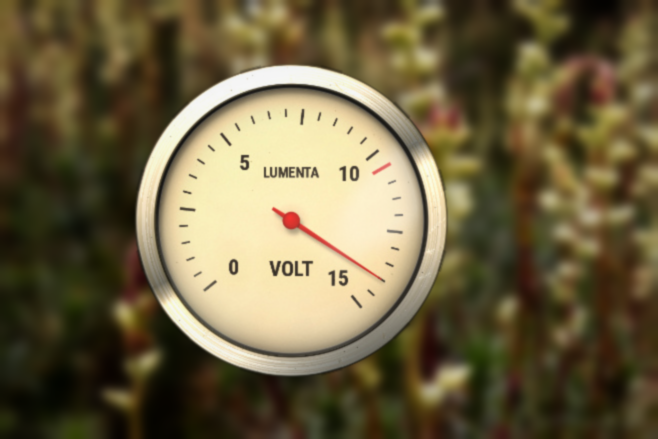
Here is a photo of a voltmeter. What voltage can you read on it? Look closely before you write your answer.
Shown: 14 V
